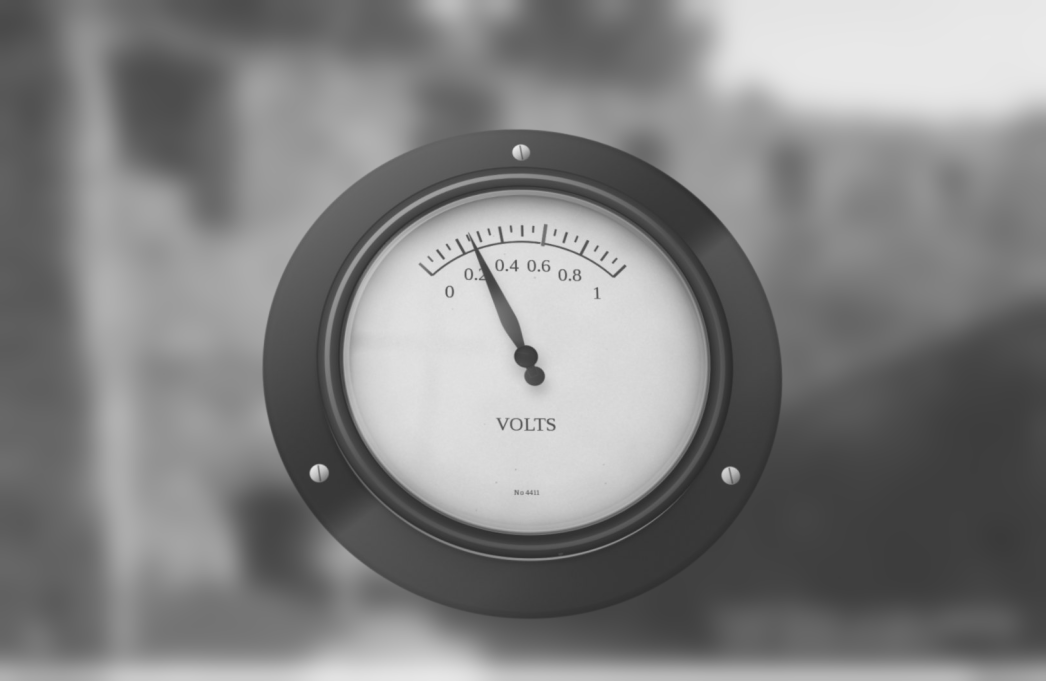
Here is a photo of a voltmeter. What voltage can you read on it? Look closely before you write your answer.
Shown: 0.25 V
